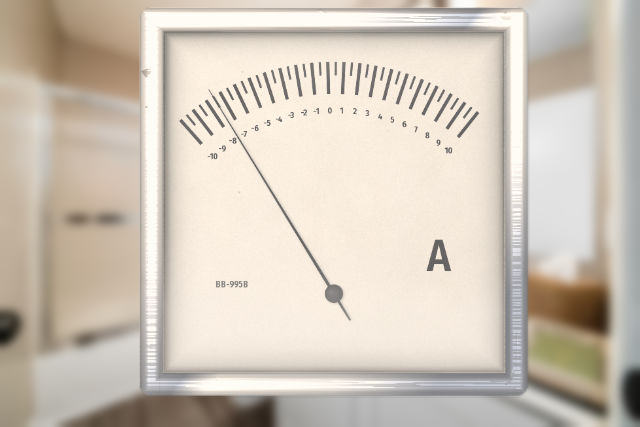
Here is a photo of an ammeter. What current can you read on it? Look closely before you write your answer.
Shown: -7.5 A
